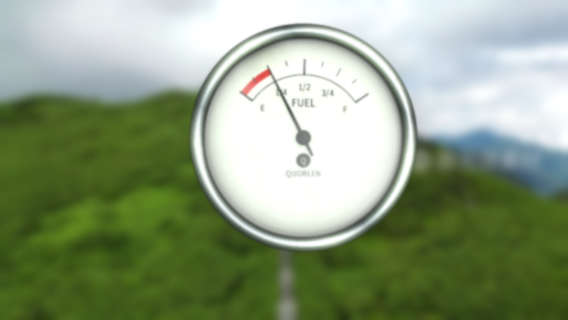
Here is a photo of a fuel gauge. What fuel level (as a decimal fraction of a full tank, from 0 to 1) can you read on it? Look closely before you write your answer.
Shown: 0.25
